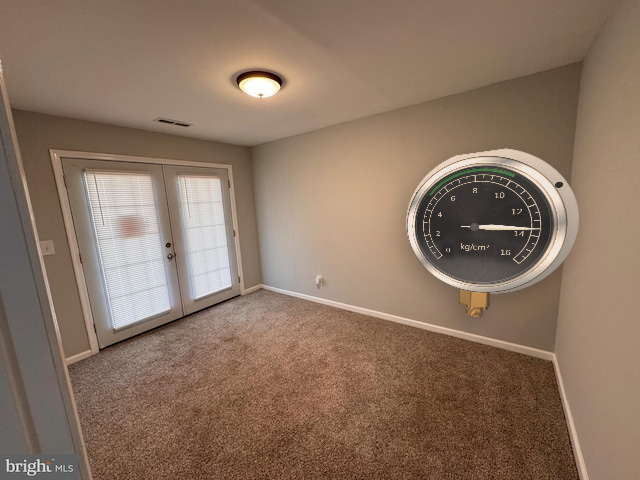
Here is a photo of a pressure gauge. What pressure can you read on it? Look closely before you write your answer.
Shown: 13.5 kg/cm²
